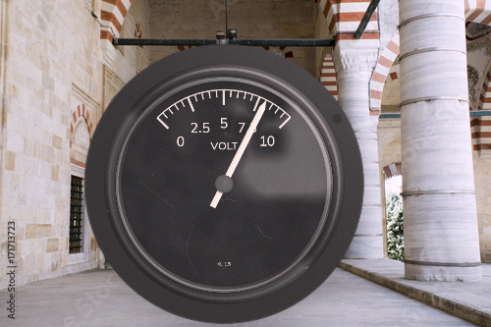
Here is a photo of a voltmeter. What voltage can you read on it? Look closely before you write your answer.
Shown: 8 V
